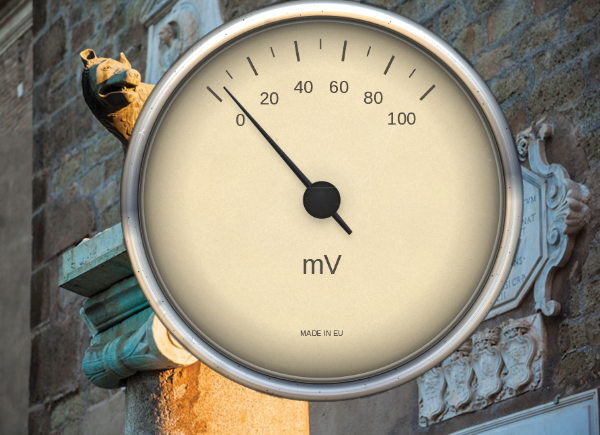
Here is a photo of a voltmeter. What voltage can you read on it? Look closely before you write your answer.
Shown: 5 mV
